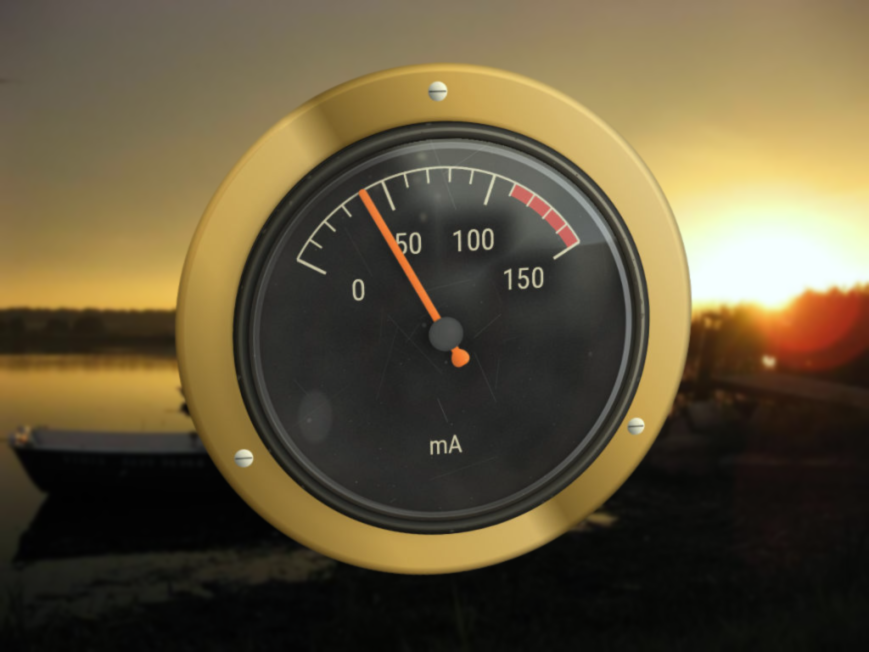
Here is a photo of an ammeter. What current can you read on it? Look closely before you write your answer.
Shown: 40 mA
